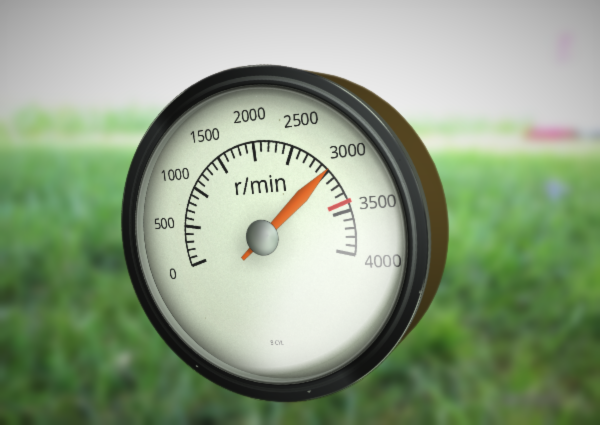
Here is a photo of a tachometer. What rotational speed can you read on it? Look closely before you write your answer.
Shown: 3000 rpm
